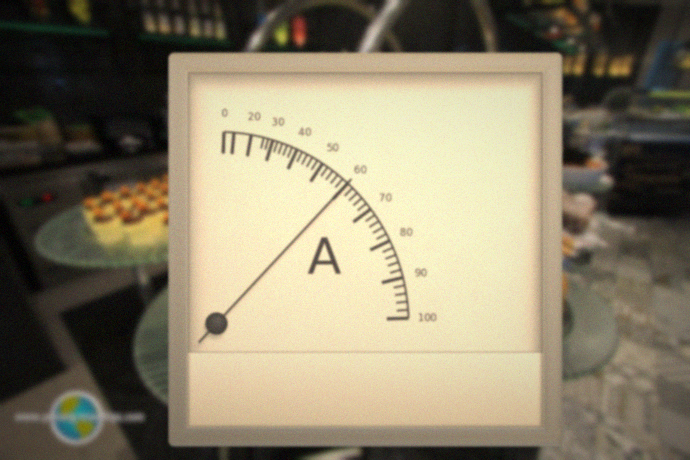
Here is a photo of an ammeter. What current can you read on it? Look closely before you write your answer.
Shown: 60 A
